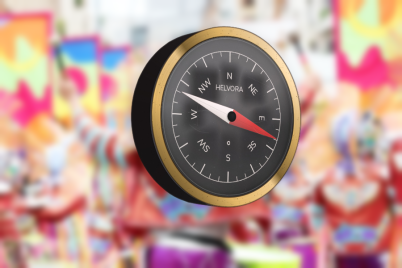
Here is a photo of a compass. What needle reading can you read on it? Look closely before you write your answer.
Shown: 110 °
